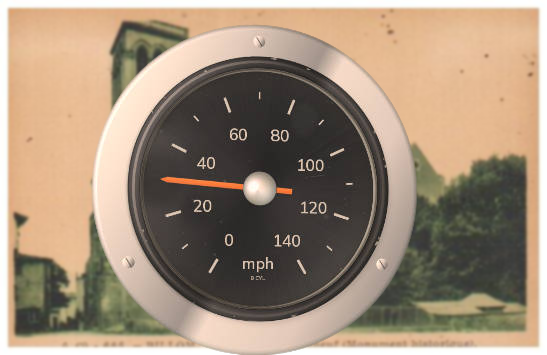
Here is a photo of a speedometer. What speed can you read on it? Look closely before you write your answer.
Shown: 30 mph
